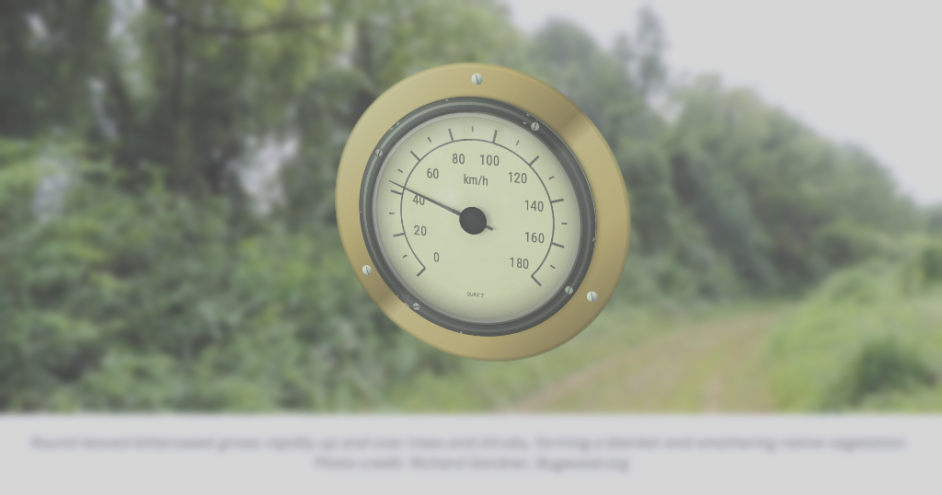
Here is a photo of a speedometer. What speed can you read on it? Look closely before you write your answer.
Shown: 45 km/h
